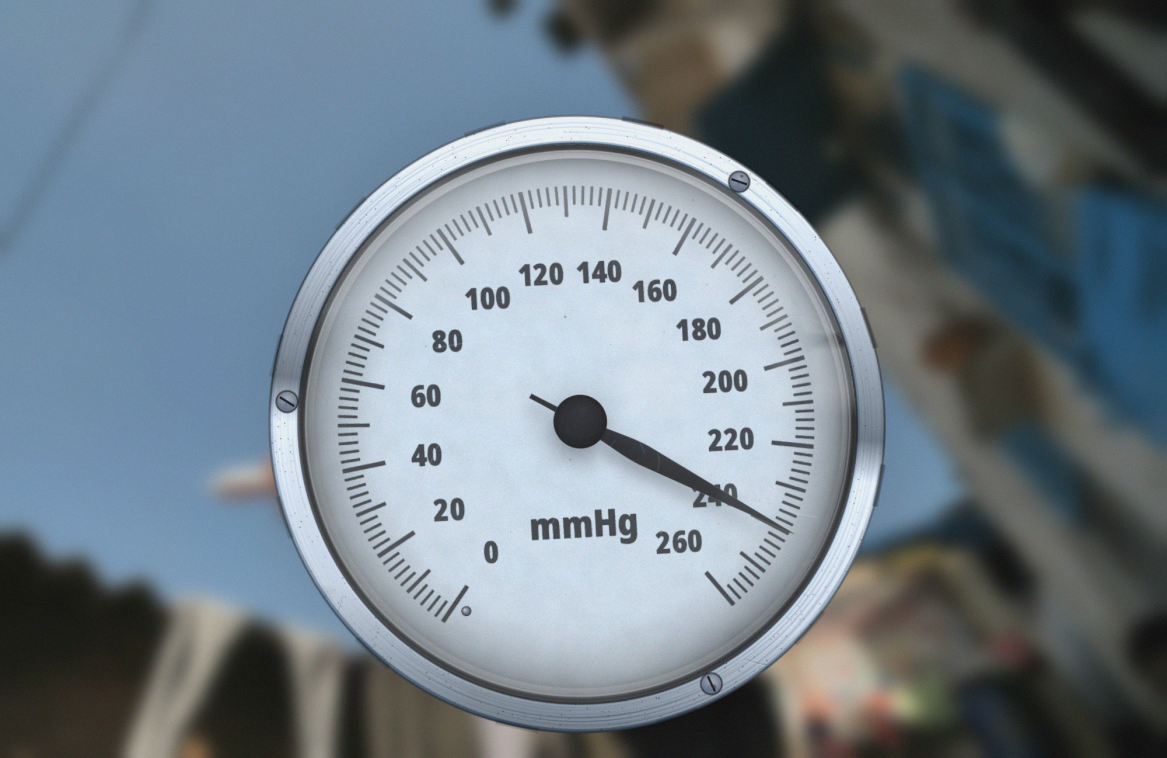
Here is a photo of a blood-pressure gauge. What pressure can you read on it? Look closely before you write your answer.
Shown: 240 mmHg
